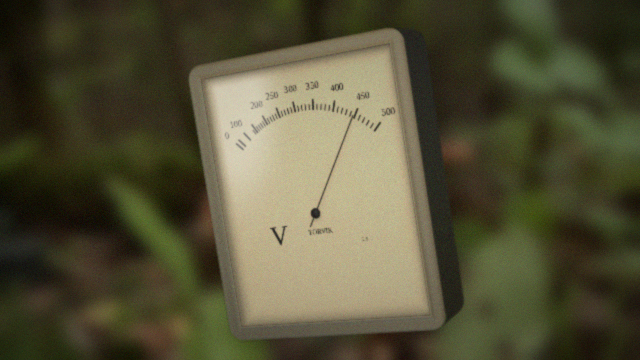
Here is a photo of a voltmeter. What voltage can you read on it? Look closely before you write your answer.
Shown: 450 V
